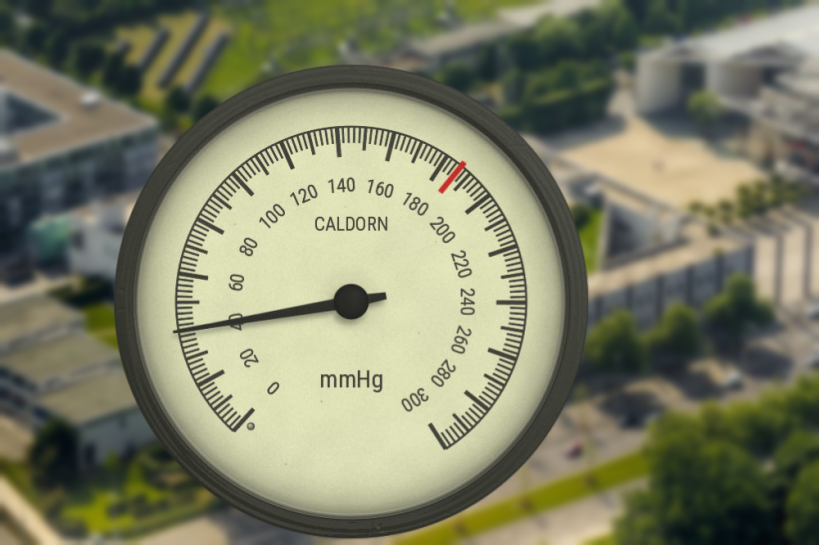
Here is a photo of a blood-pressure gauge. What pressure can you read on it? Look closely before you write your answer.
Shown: 40 mmHg
